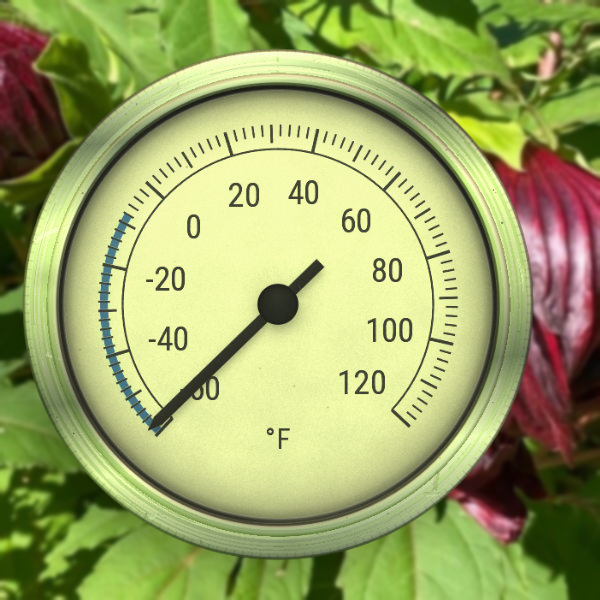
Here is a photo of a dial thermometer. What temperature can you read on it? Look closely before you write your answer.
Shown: -58 °F
